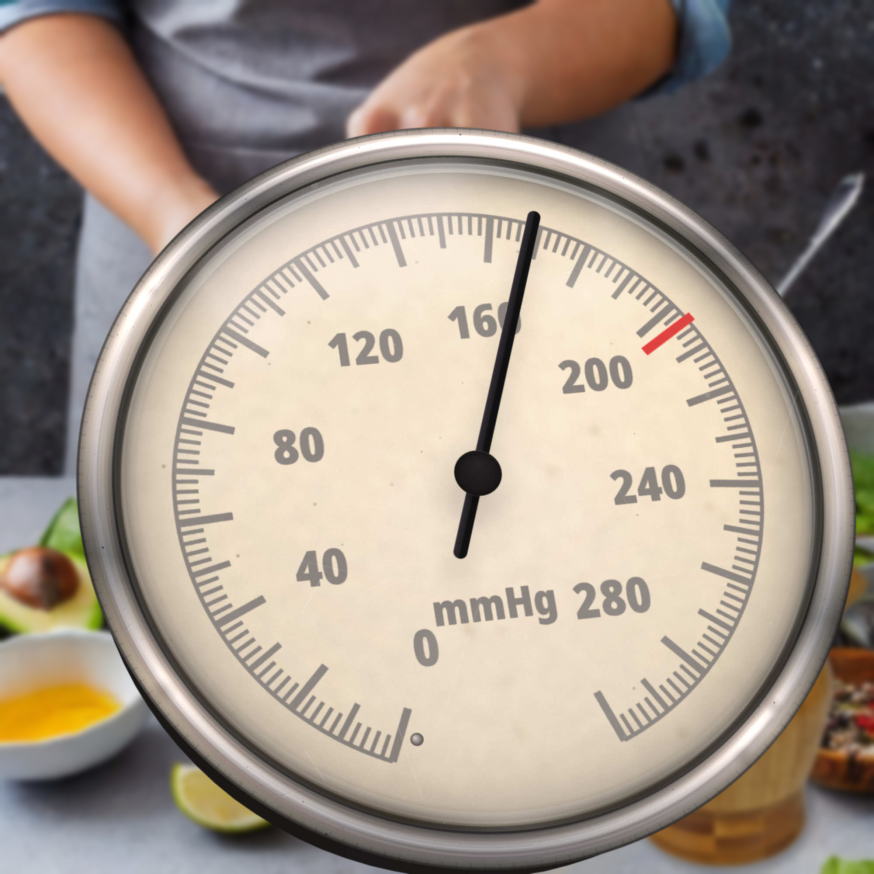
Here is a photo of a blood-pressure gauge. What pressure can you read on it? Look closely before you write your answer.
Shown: 168 mmHg
